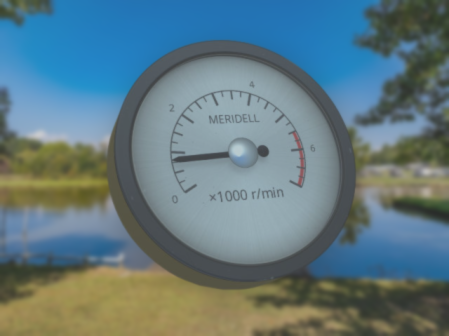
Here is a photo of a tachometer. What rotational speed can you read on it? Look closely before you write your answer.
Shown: 750 rpm
